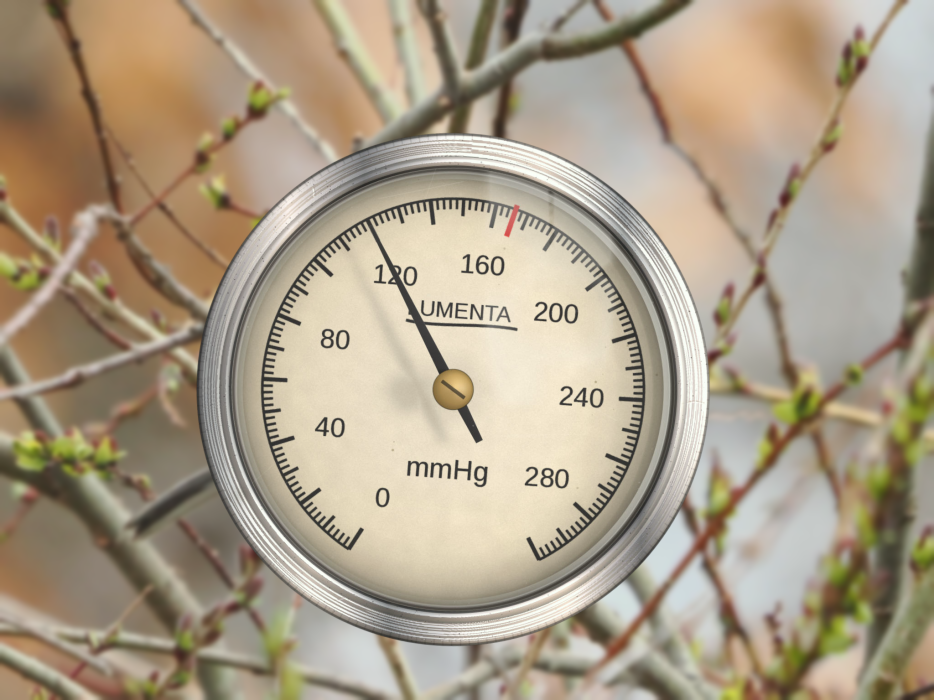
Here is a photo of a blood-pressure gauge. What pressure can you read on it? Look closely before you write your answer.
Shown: 120 mmHg
